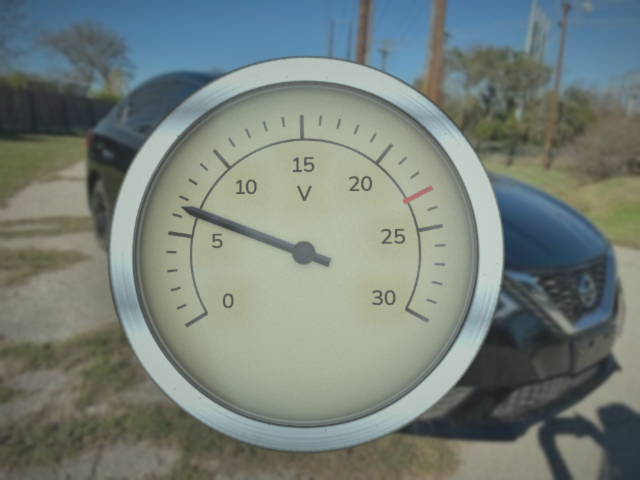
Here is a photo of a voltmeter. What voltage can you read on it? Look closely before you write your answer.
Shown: 6.5 V
